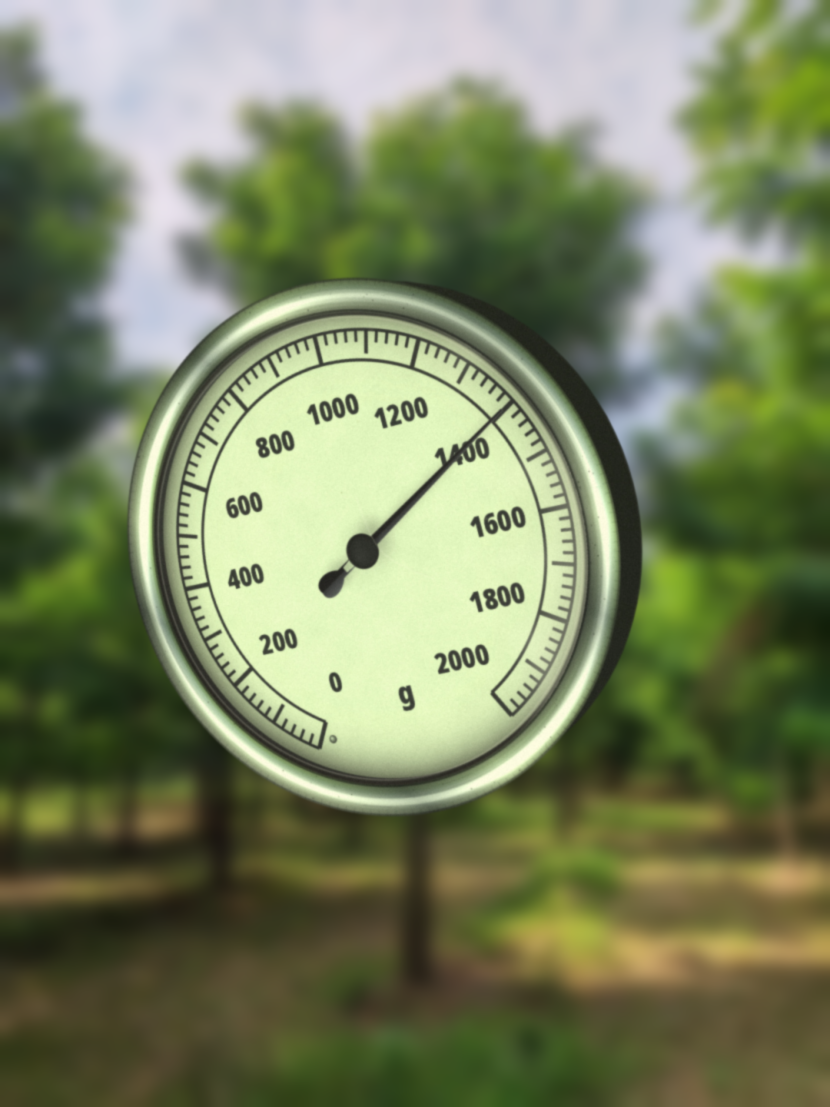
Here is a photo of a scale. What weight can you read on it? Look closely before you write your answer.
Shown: 1400 g
